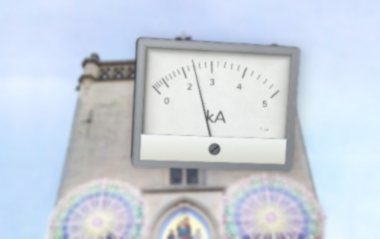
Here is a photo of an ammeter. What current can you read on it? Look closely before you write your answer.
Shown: 2.4 kA
